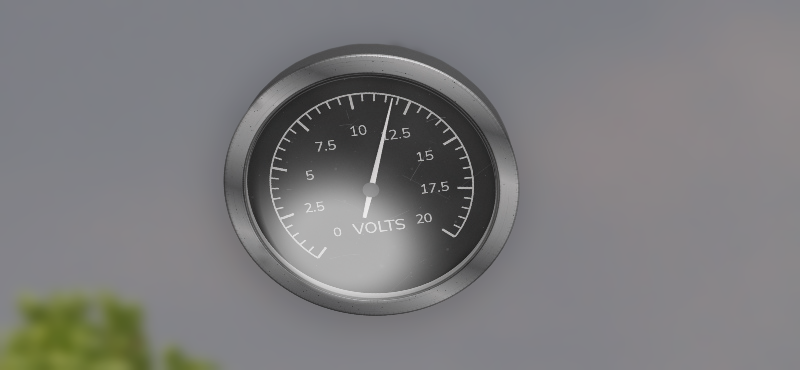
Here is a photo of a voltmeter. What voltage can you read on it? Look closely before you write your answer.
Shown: 11.75 V
